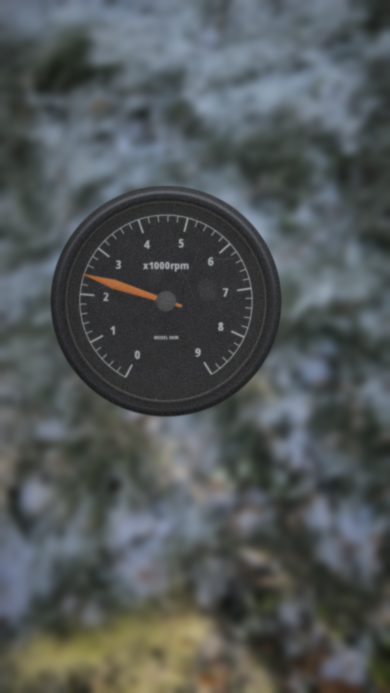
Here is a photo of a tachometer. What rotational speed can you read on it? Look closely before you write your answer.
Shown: 2400 rpm
